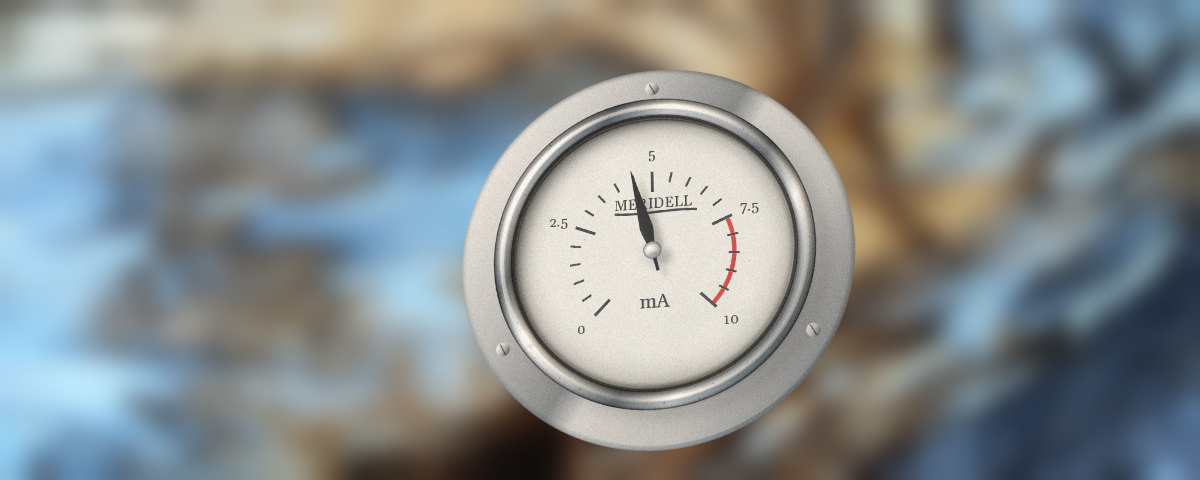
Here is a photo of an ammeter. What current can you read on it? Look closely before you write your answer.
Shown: 4.5 mA
